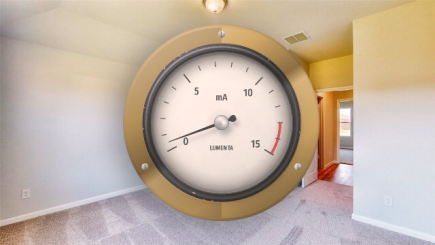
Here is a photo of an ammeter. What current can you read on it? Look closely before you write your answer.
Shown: 0.5 mA
